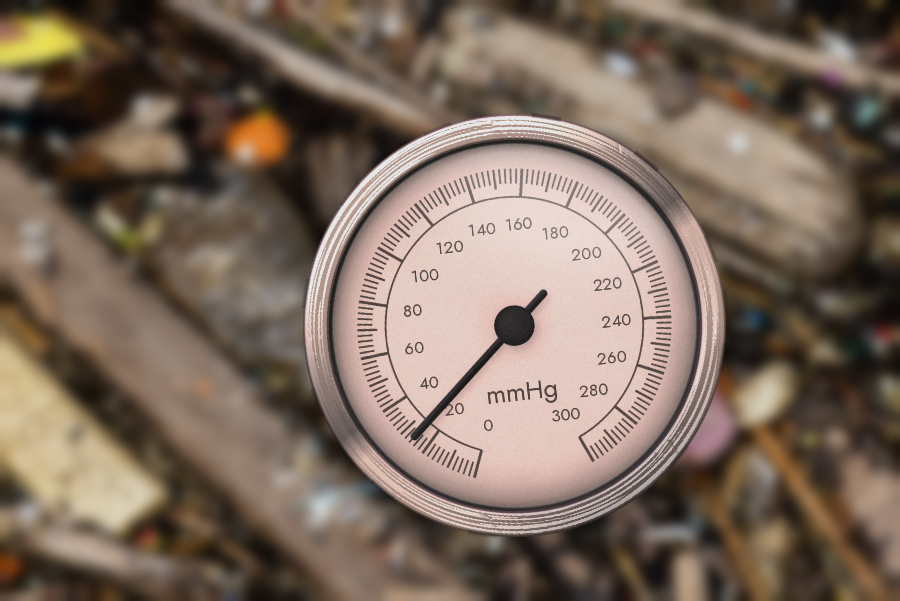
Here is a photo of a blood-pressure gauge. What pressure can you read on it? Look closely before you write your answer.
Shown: 26 mmHg
